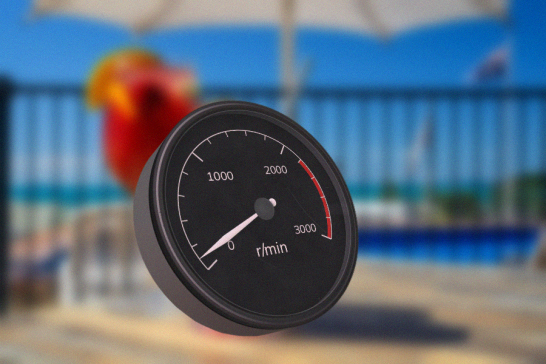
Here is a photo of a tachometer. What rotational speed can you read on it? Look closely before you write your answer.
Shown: 100 rpm
